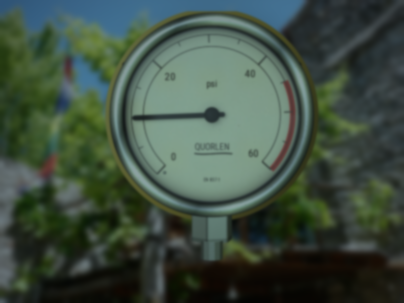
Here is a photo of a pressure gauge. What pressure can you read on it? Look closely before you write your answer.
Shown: 10 psi
